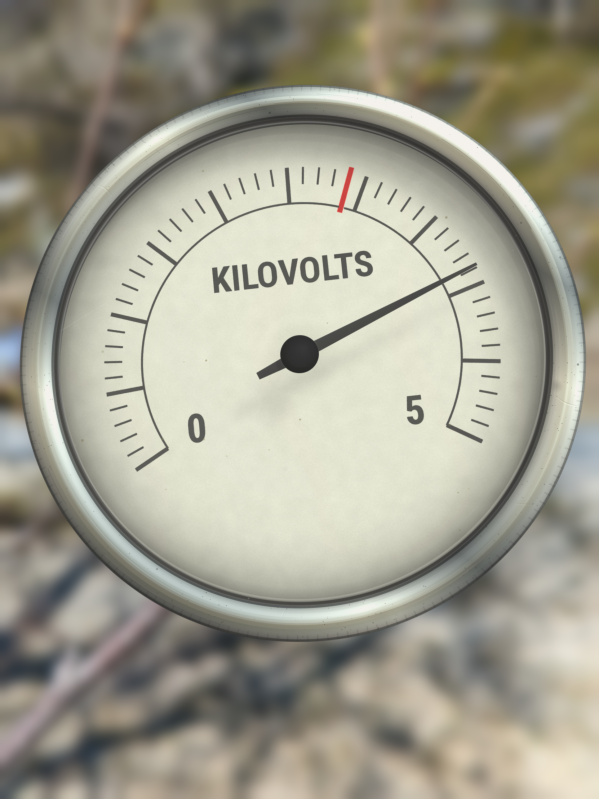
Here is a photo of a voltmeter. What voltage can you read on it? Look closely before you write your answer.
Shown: 3.9 kV
